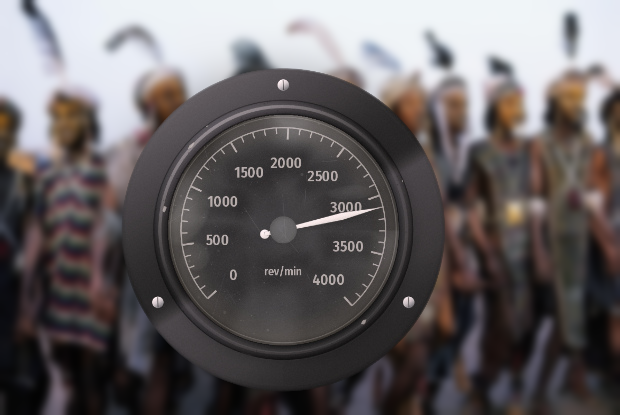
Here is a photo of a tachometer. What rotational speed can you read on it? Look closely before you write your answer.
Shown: 3100 rpm
